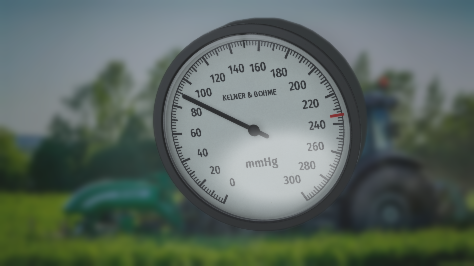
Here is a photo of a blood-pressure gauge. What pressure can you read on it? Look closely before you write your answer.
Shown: 90 mmHg
